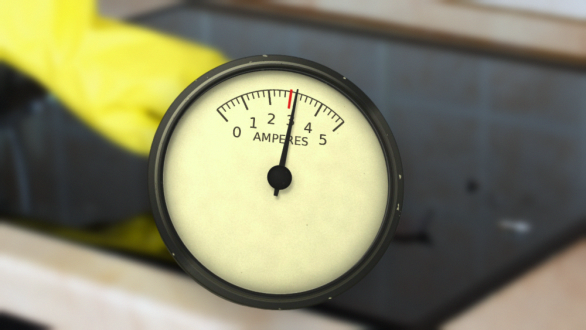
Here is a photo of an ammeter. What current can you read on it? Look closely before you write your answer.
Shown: 3 A
